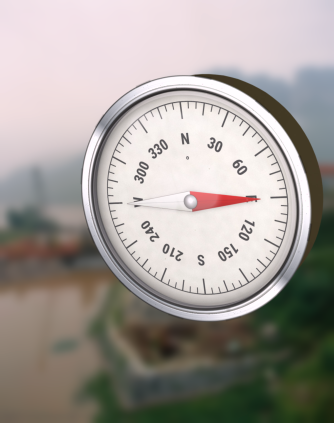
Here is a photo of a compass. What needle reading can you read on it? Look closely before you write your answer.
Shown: 90 °
